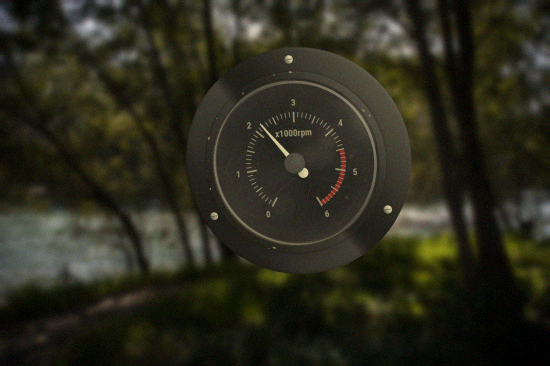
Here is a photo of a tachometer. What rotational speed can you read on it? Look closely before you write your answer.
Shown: 2200 rpm
